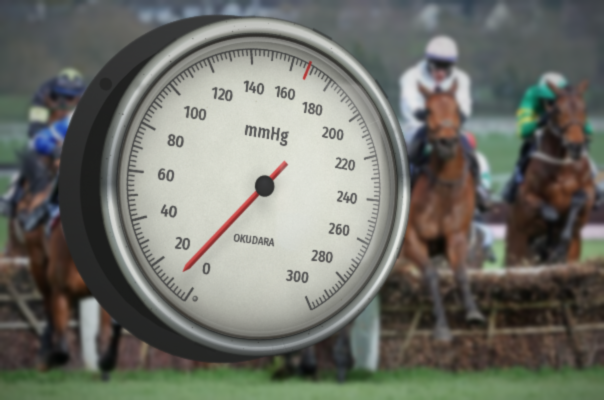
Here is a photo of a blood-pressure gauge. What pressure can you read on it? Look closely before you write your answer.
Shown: 10 mmHg
